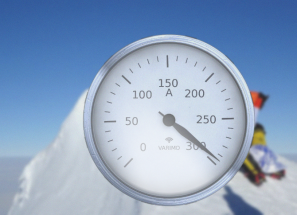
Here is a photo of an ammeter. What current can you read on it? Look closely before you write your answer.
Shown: 295 A
